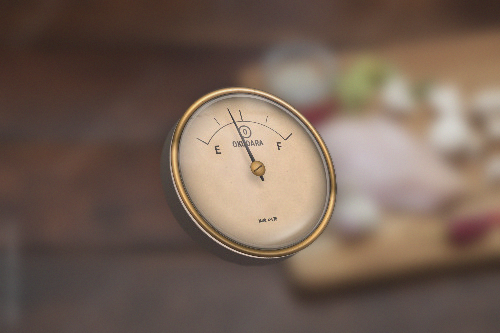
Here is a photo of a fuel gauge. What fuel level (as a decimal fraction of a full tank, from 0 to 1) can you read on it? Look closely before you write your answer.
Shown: 0.375
